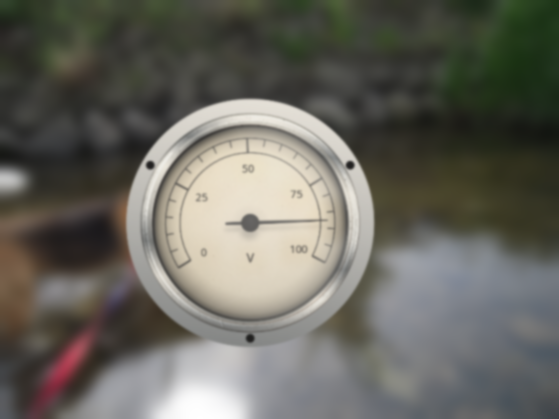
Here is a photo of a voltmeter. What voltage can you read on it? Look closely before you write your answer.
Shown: 87.5 V
